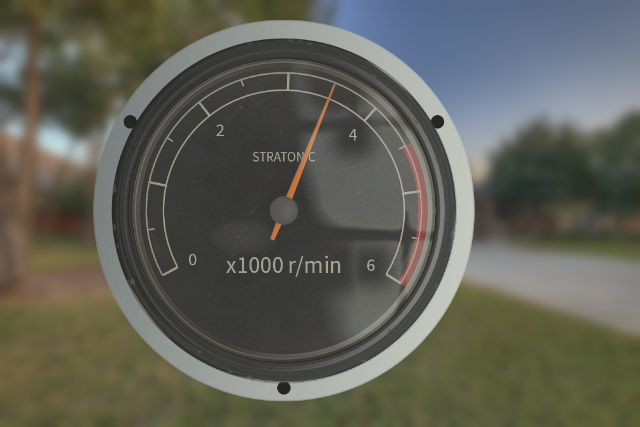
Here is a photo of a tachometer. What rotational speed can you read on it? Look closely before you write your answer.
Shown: 3500 rpm
